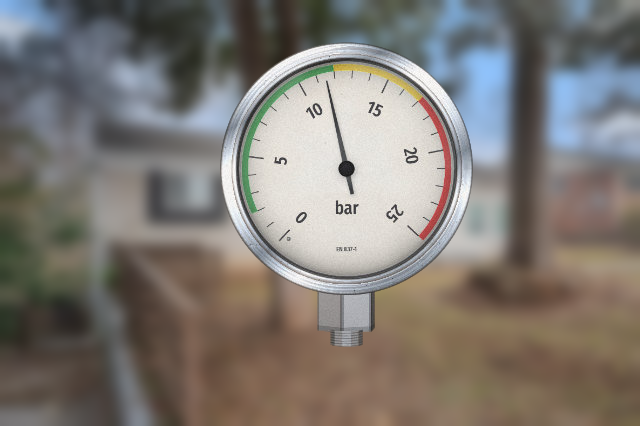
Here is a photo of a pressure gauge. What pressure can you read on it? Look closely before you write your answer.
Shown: 11.5 bar
